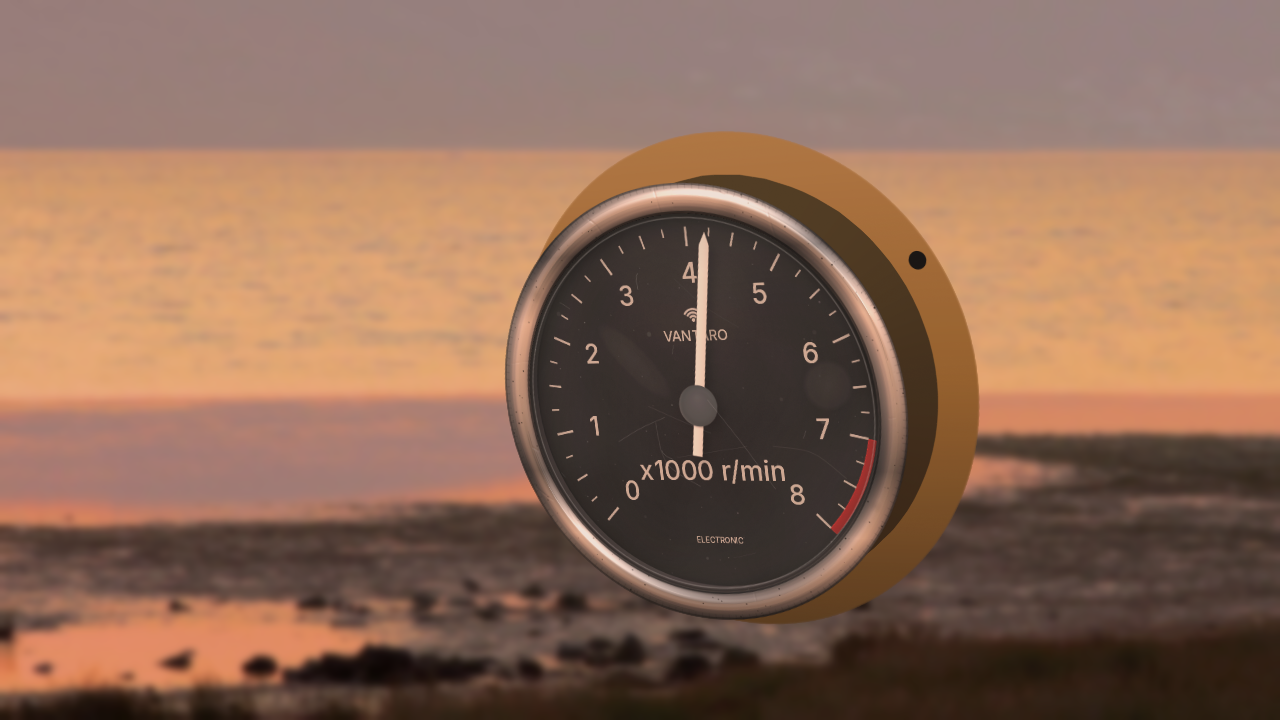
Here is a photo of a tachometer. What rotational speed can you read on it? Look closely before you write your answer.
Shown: 4250 rpm
